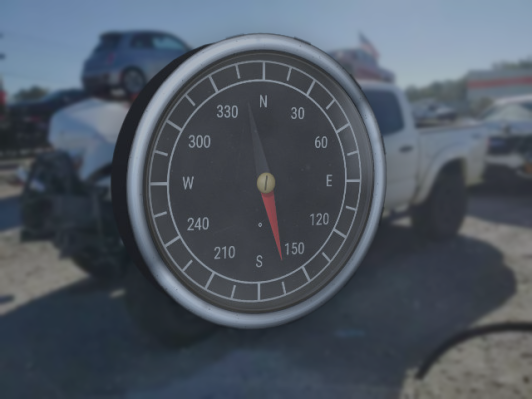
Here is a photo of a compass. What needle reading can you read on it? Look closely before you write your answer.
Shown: 165 °
